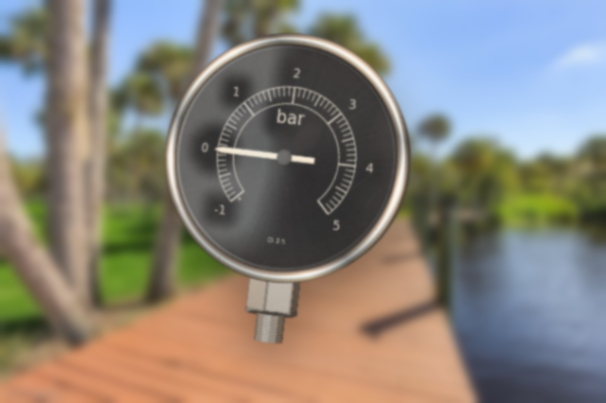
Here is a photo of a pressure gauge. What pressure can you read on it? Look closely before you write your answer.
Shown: 0 bar
